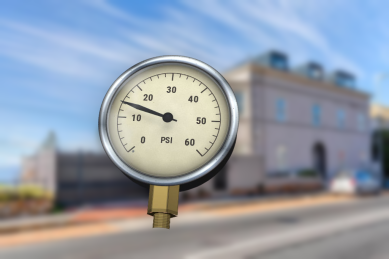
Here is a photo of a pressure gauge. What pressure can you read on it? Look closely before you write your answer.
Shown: 14 psi
